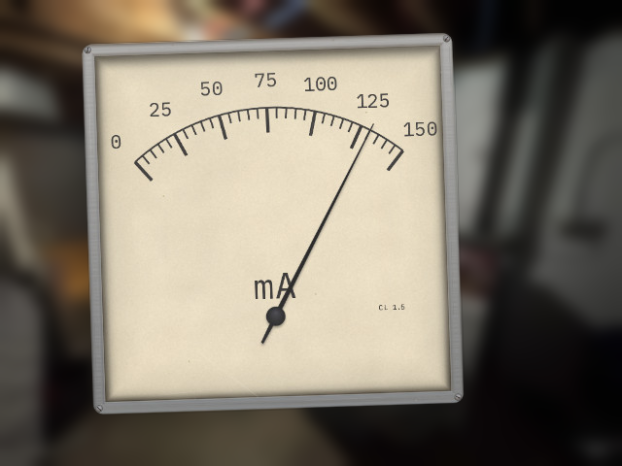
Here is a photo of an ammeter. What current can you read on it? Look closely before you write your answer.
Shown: 130 mA
